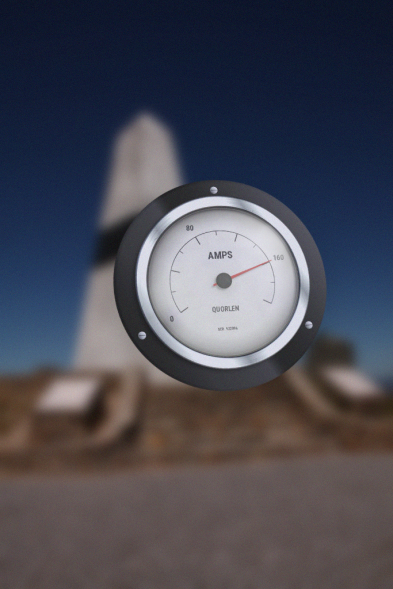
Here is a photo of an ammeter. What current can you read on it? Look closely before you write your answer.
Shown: 160 A
